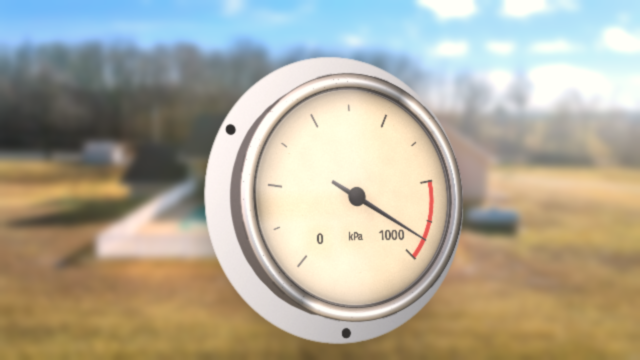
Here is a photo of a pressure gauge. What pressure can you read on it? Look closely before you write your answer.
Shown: 950 kPa
